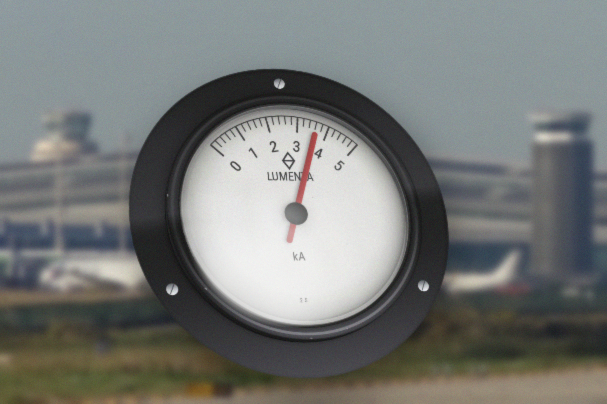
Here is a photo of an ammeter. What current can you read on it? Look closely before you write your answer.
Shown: 3.6 kA
